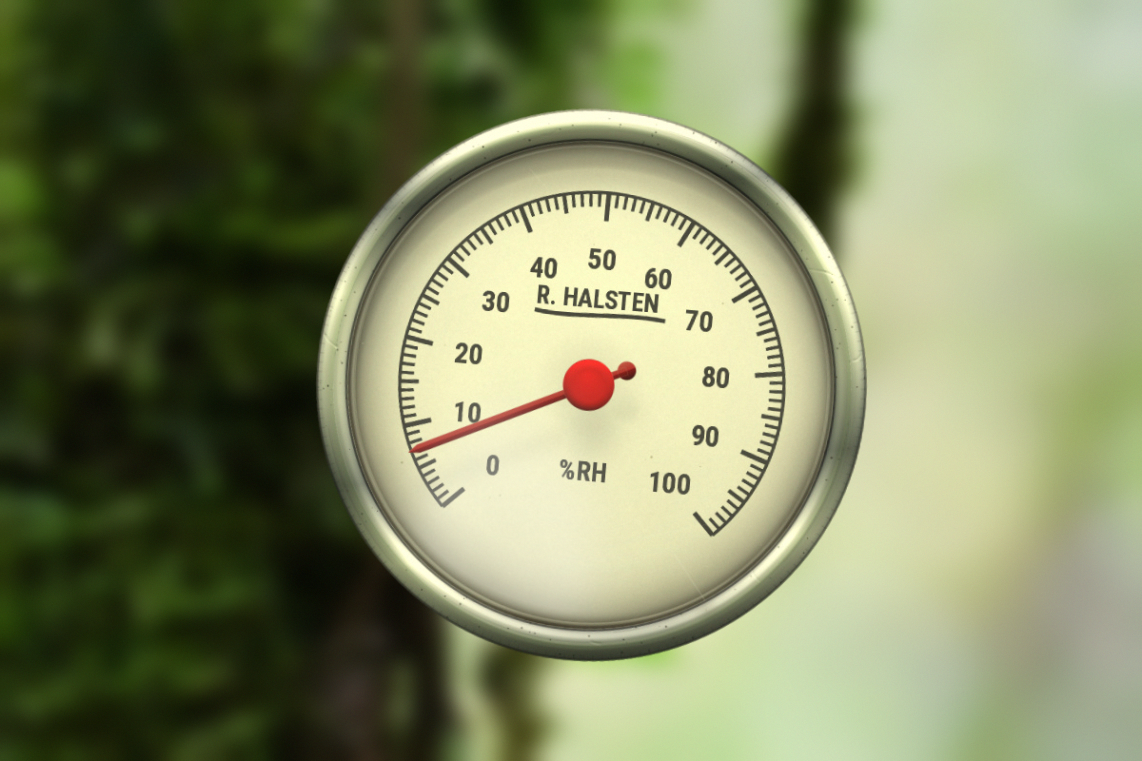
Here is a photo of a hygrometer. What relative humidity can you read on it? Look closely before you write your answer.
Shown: 7 %
